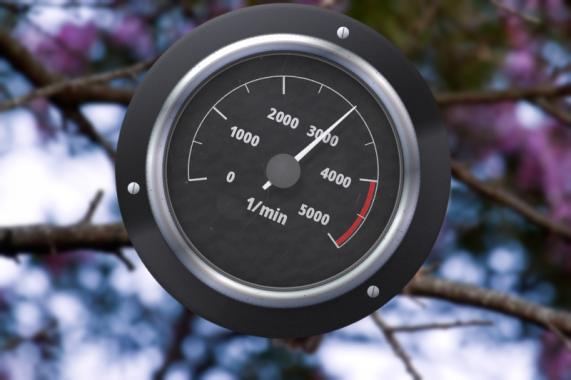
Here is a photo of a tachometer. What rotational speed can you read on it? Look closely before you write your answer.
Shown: 3000 rpm
